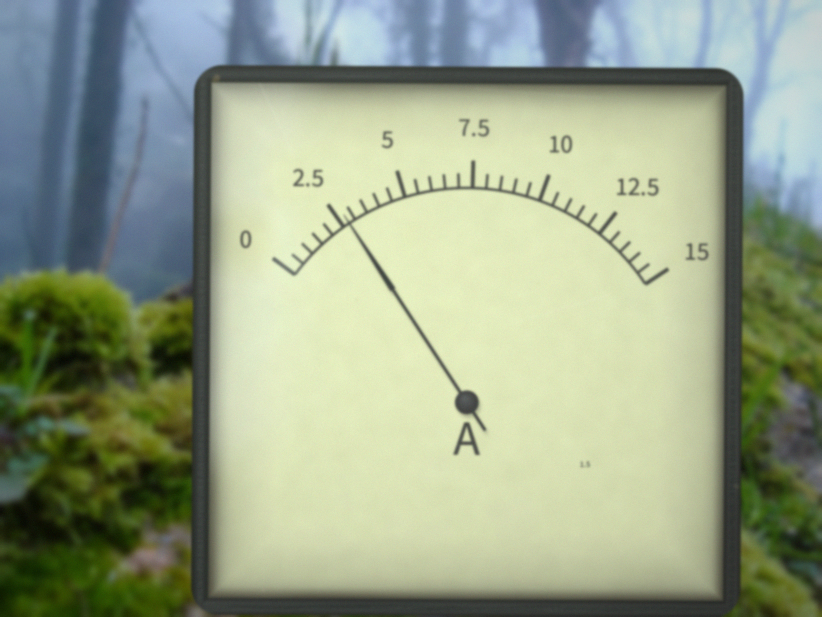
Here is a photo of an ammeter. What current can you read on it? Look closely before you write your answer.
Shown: 2.75 A
